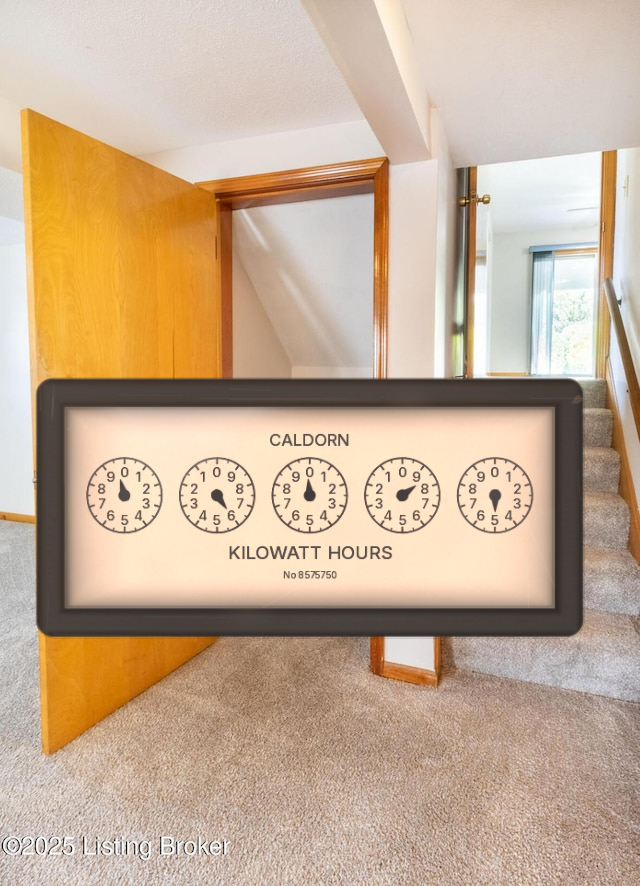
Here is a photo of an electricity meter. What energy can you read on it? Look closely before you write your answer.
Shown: 95985 kWh
